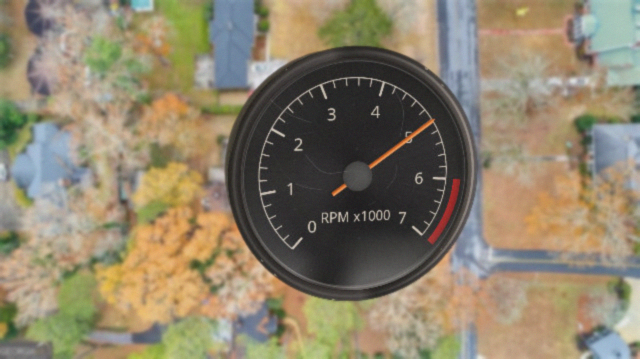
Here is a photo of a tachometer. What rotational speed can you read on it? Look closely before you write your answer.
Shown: 5000 rpm
